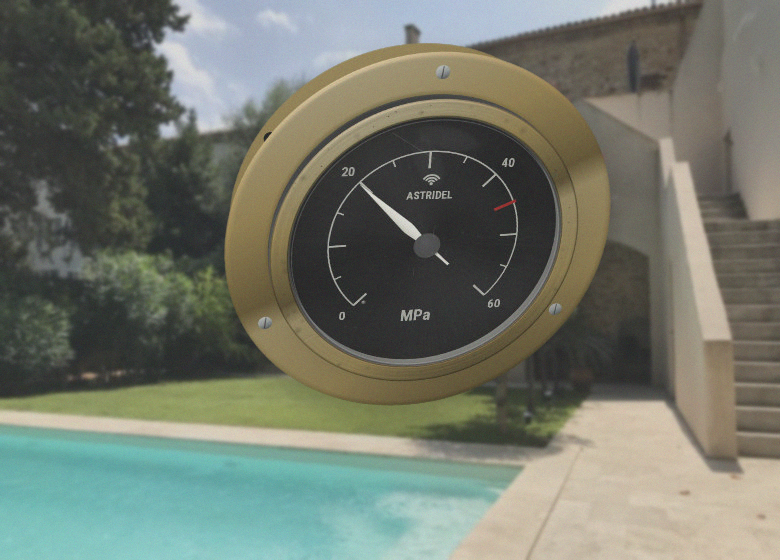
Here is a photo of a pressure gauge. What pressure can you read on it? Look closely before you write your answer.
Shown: 20 MPa
